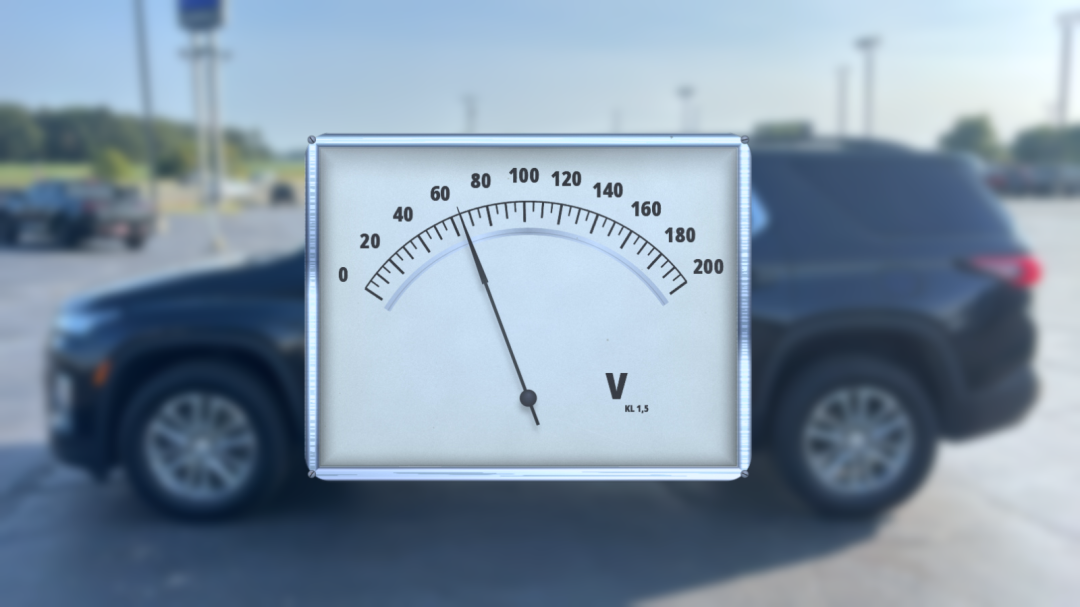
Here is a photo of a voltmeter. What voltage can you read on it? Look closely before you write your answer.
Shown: 65 V
